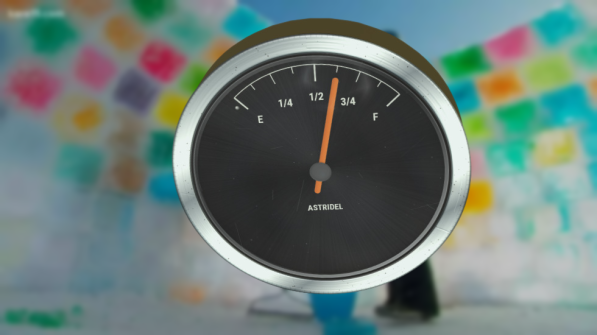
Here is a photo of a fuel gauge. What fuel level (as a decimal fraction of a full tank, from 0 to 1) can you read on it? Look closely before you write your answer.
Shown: 0.625
